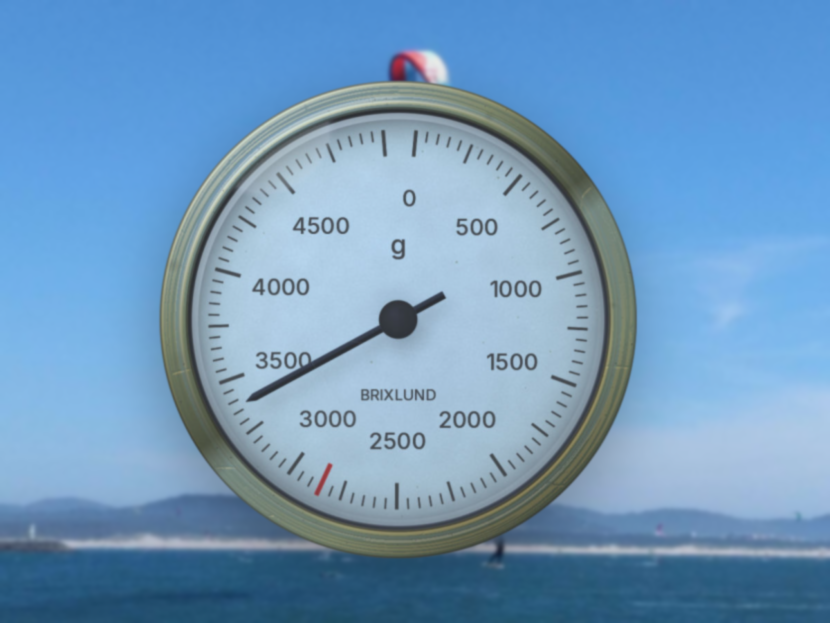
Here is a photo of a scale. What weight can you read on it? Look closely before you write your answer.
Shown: 3375 g
